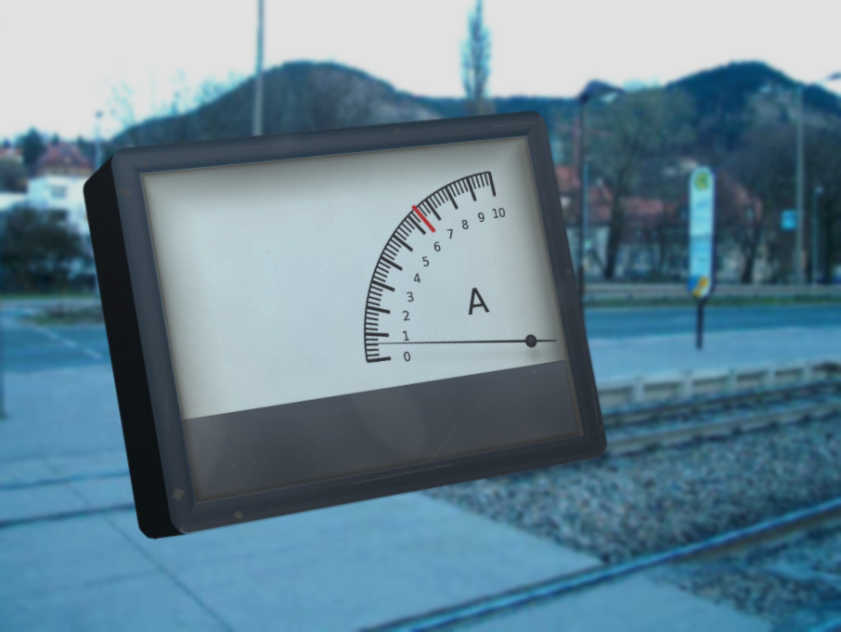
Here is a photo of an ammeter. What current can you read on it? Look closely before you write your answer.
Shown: 0.6 A
